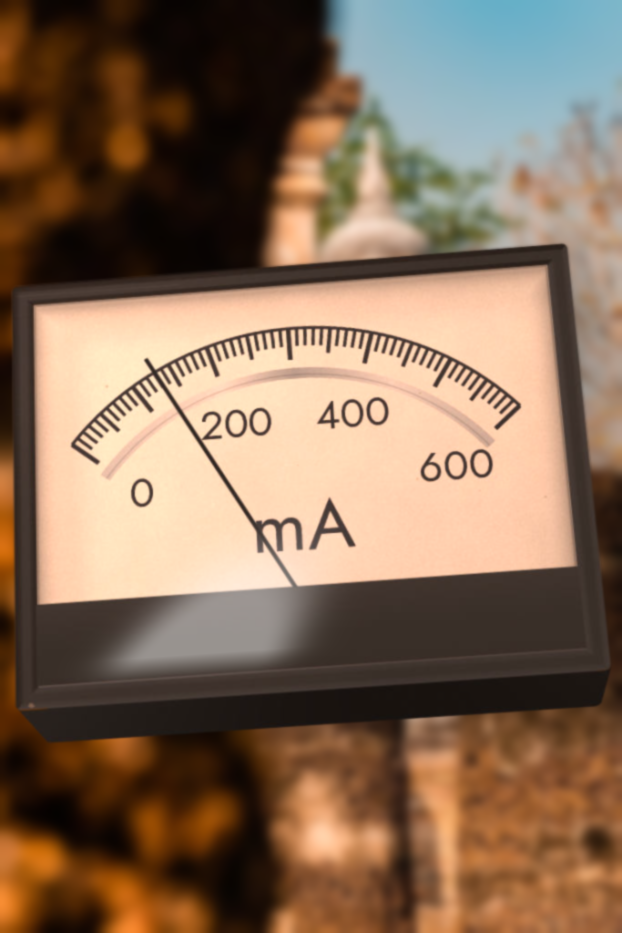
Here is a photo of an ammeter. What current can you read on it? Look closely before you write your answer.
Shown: 130 mA
